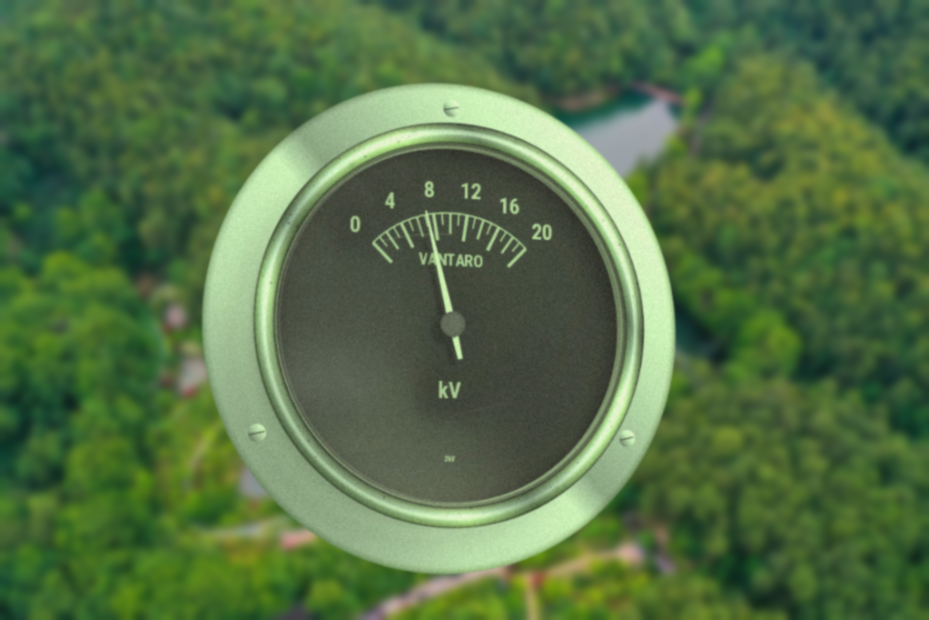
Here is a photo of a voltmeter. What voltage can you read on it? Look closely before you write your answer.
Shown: 7 kV
